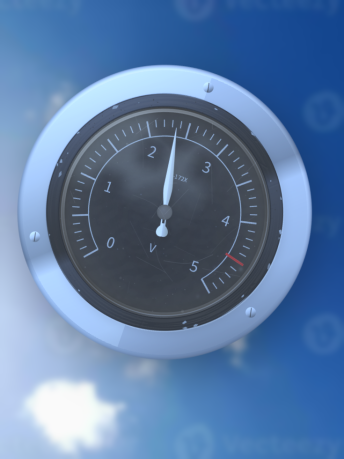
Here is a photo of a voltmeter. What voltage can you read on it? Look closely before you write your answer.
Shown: 2.35 V
